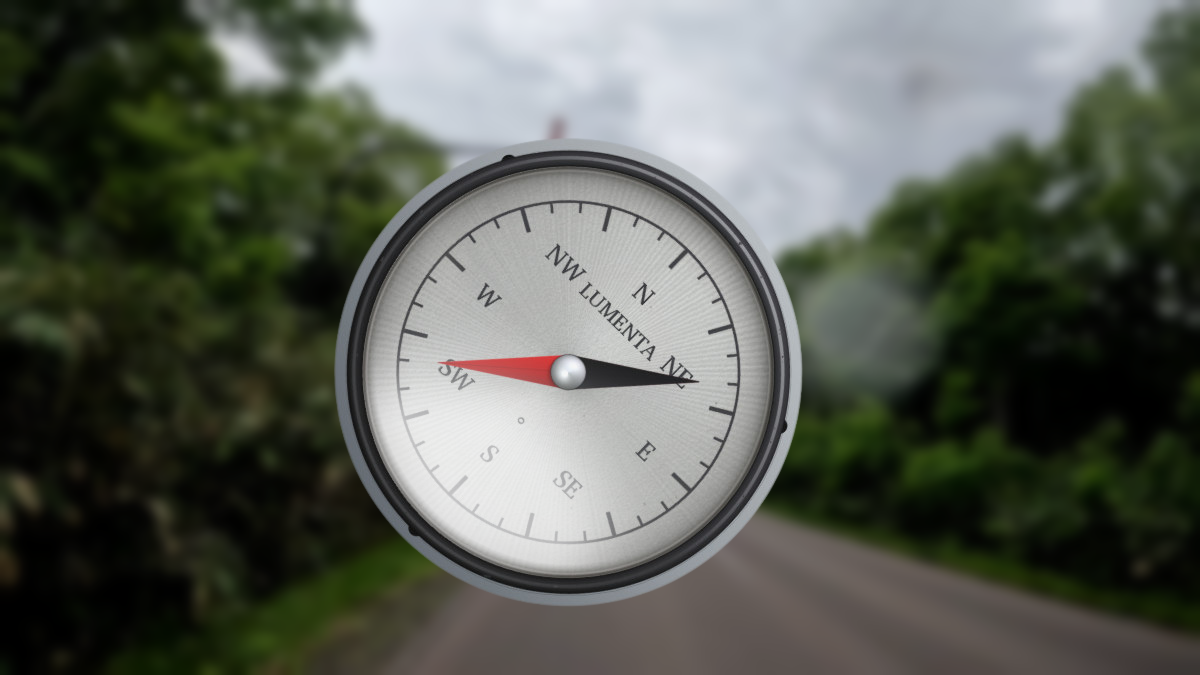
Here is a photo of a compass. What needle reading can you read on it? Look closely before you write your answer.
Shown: 230 °
